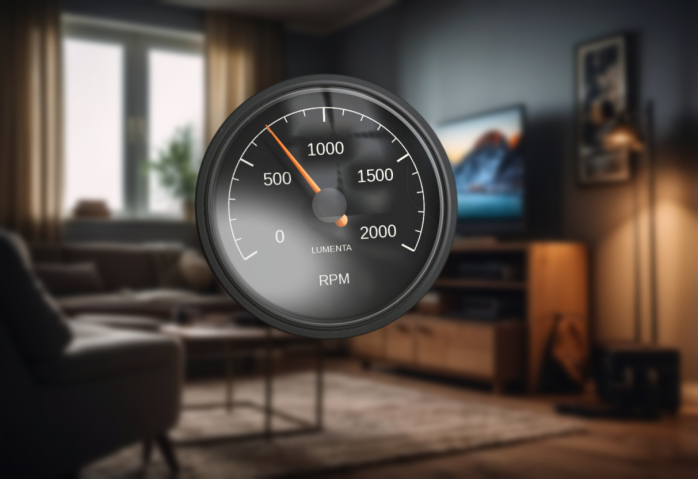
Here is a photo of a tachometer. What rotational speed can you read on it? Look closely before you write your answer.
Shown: 700 rpm
